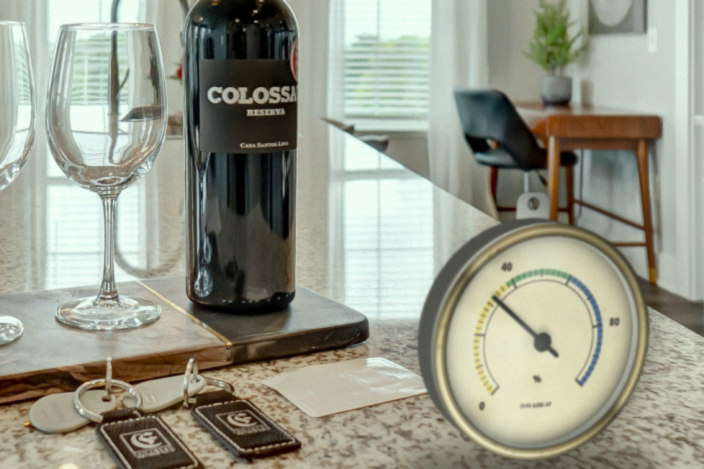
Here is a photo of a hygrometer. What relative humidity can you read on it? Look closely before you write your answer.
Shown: 32 %
